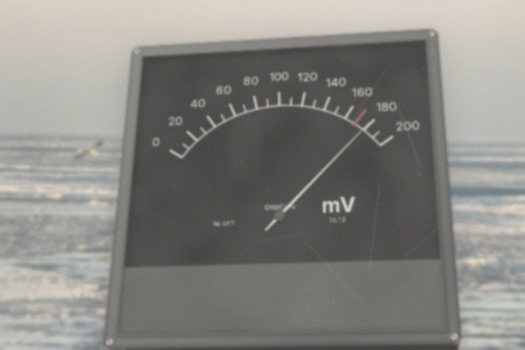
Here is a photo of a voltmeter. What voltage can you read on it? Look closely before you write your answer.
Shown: 180 mV
